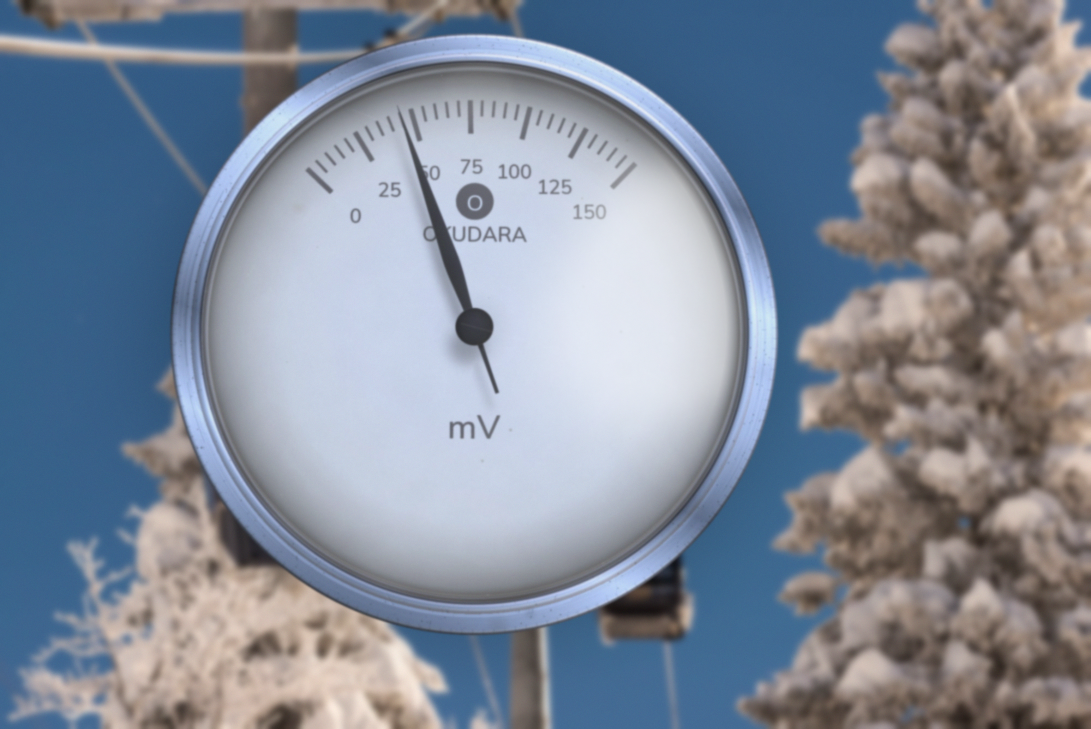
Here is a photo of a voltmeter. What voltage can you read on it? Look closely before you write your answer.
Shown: 45 mV
